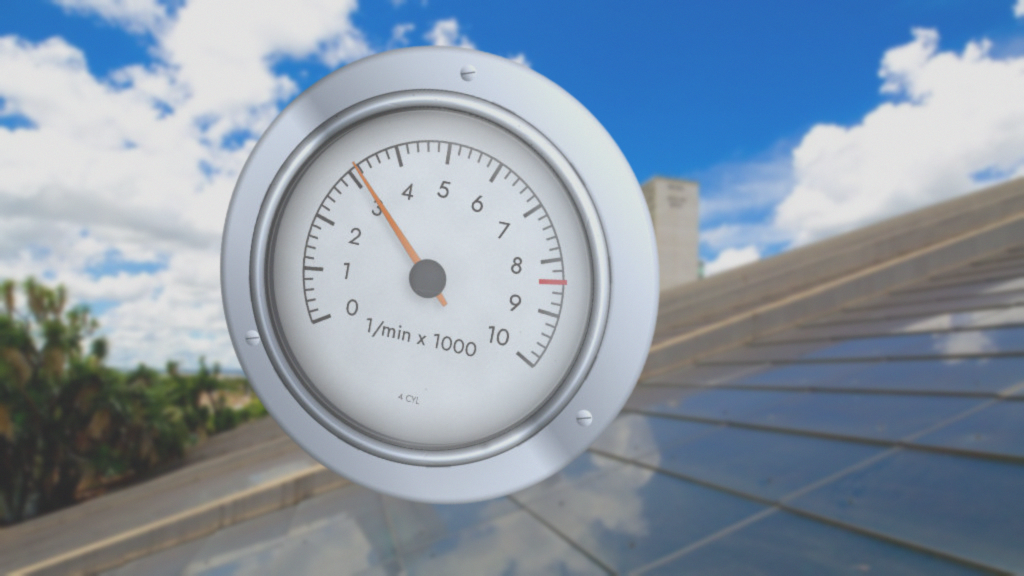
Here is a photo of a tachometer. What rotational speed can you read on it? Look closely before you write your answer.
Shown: 3200 rpm
